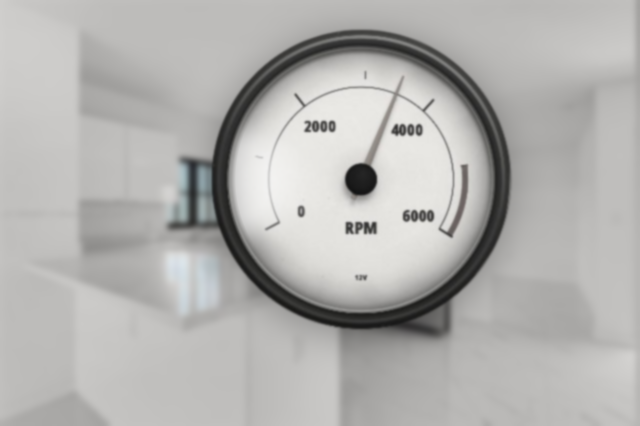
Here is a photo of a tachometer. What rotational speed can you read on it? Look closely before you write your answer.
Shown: 3500 rpm
